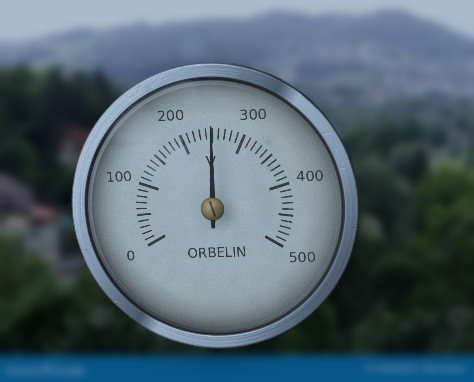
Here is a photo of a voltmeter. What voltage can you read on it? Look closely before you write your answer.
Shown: 250 V
